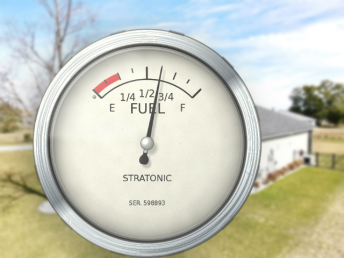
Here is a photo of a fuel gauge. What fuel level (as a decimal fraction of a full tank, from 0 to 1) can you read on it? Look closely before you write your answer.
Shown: 0.625
